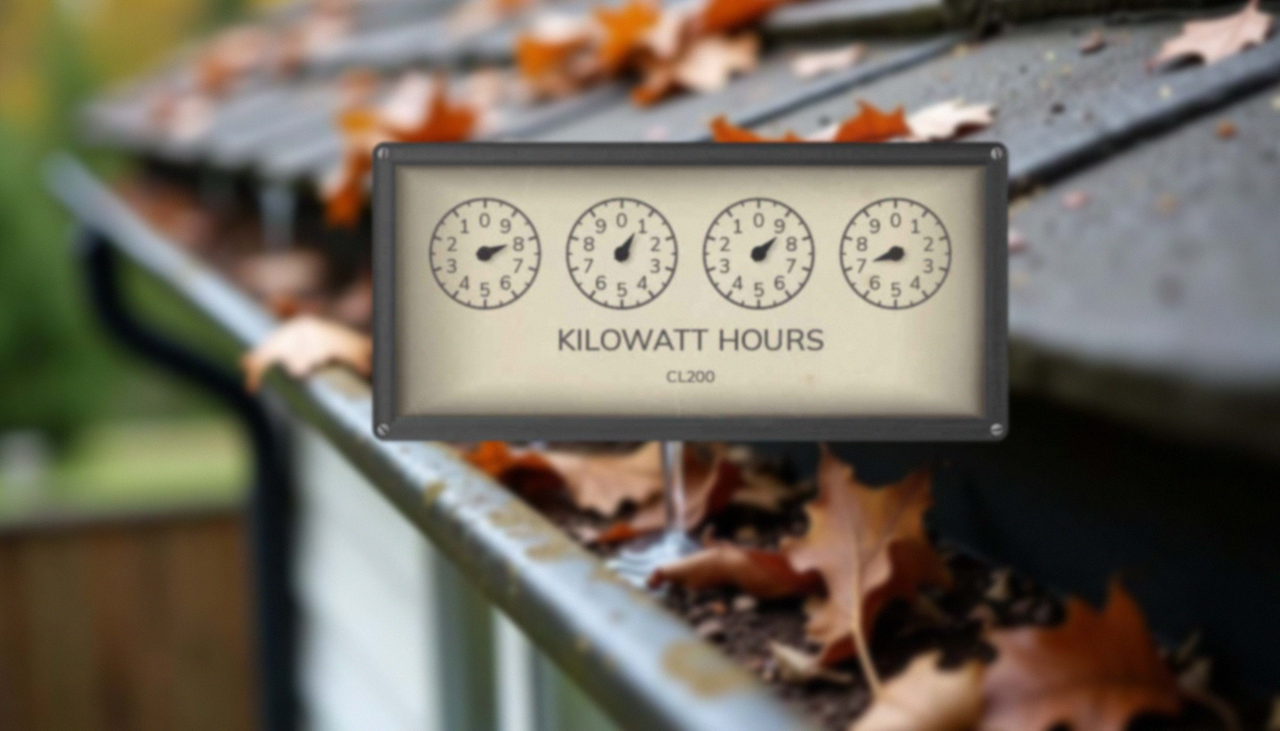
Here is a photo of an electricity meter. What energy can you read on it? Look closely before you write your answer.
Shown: 8087 kWh
